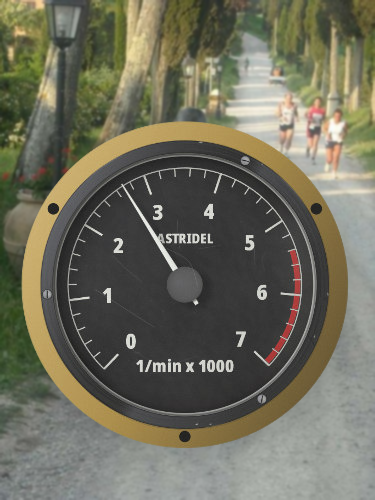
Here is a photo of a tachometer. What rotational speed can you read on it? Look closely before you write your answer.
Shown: 2700 rpm
